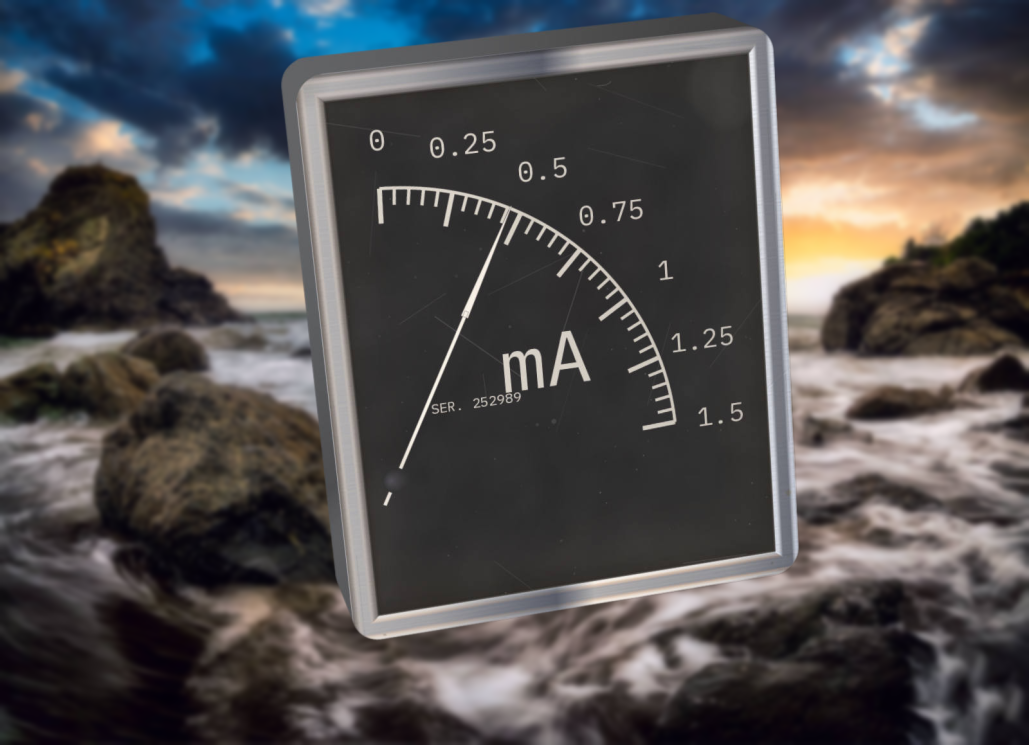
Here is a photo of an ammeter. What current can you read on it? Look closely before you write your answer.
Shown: 0.45 mA
